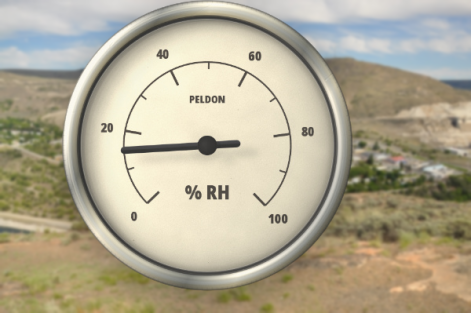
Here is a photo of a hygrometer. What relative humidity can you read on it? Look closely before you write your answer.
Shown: 15 %
